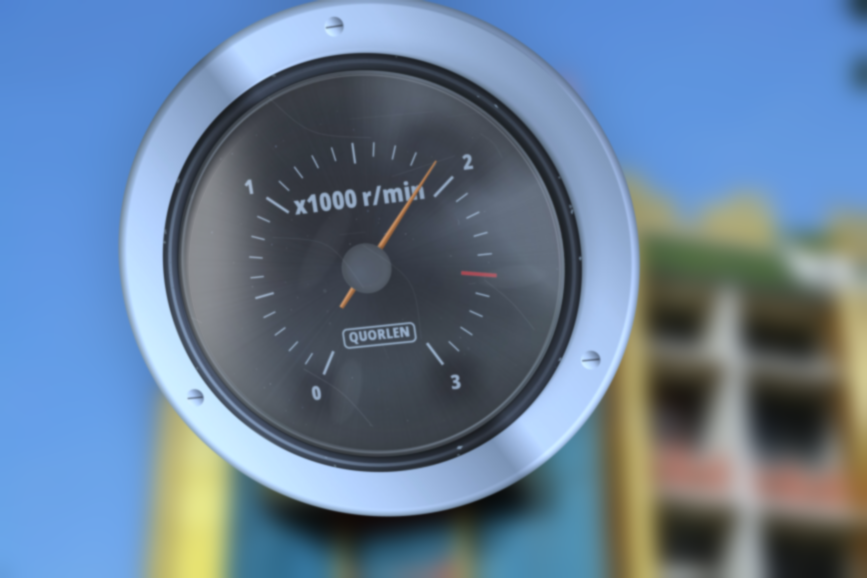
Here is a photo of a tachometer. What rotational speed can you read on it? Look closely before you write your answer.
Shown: 1900 rpm
